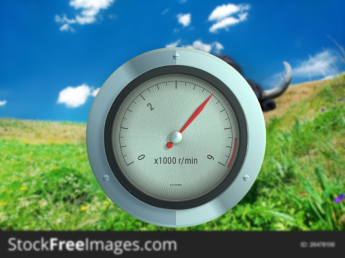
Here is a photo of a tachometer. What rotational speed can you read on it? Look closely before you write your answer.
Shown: 4000 rpm
